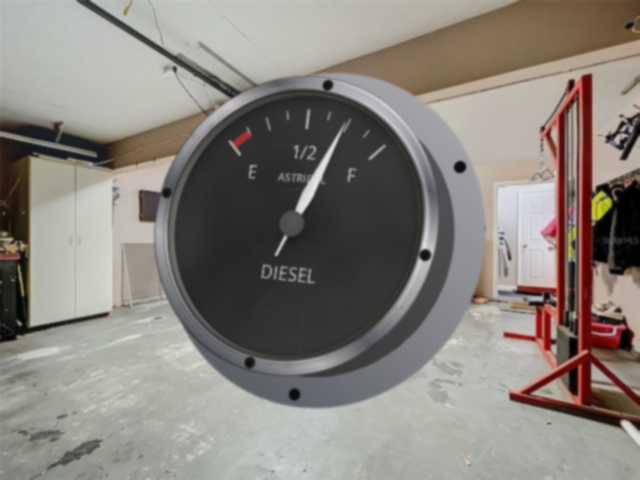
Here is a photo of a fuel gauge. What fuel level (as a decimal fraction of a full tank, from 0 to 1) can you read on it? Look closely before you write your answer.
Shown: 0.75
